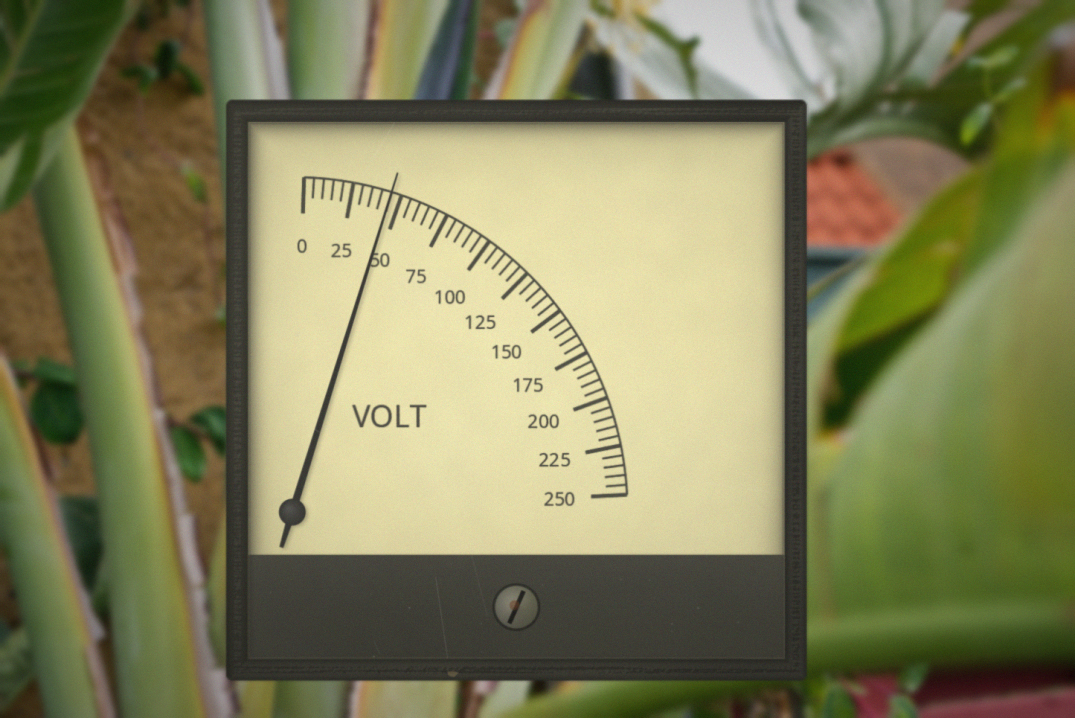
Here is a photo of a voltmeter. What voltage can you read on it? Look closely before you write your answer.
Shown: 45 V
